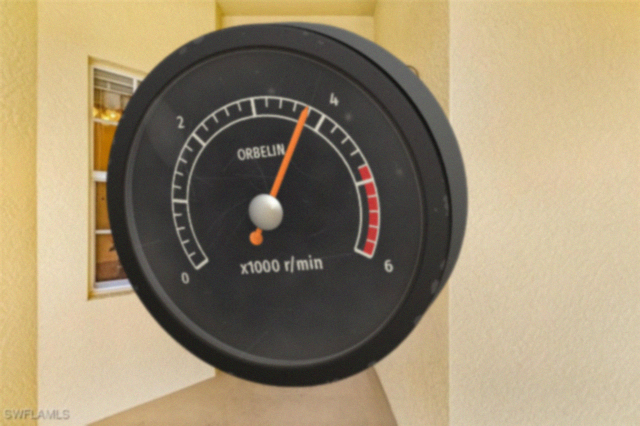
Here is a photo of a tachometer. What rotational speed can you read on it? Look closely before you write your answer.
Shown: 3800 rpm
